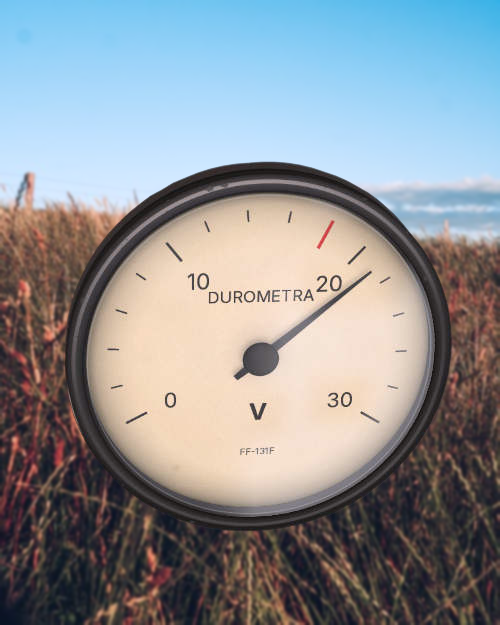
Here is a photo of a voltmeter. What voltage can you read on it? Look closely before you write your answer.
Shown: 21 V
